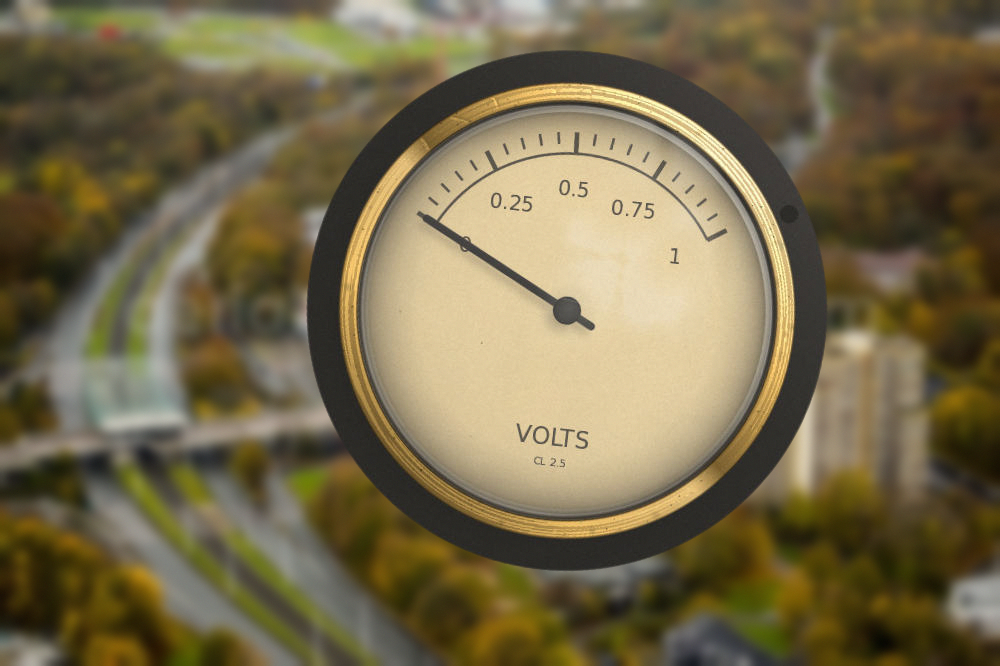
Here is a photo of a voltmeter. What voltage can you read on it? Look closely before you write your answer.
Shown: 0 V
